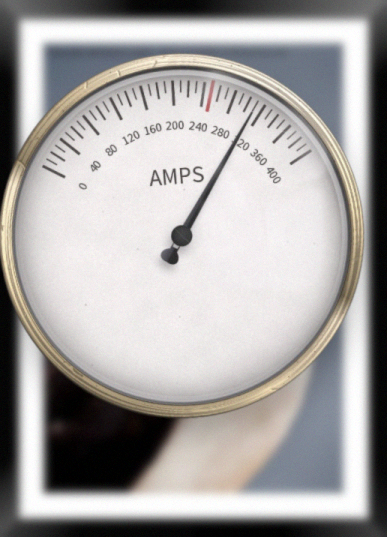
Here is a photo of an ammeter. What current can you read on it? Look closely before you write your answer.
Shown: 310 A
